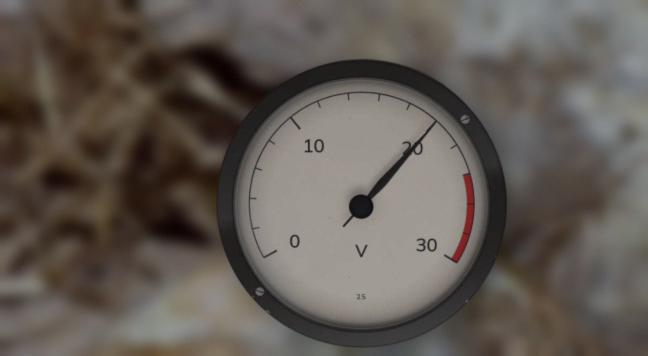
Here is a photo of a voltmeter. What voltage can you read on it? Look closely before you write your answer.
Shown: 20 V
